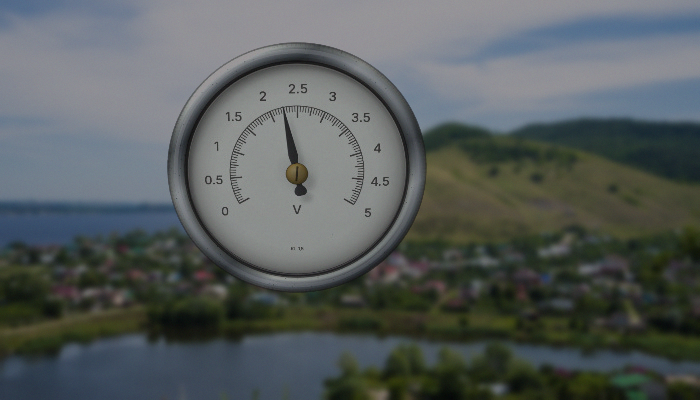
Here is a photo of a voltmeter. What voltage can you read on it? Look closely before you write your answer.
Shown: 2.25 V
